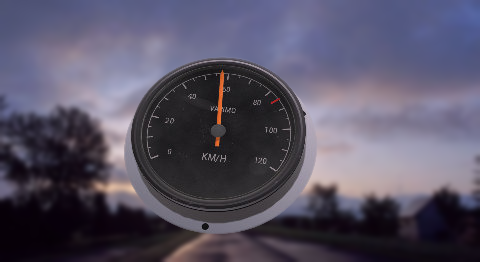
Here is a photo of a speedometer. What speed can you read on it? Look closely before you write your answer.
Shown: 57.5 km/h
